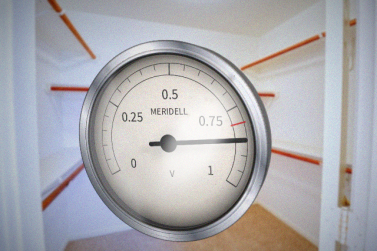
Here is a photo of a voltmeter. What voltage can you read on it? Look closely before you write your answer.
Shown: 0.85 V
